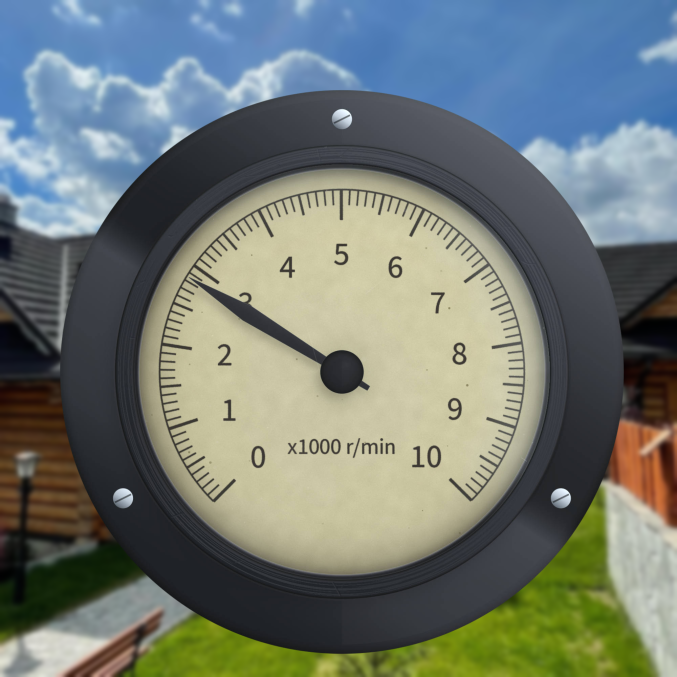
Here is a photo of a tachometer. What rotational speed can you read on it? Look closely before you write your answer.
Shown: 2850 rpm
